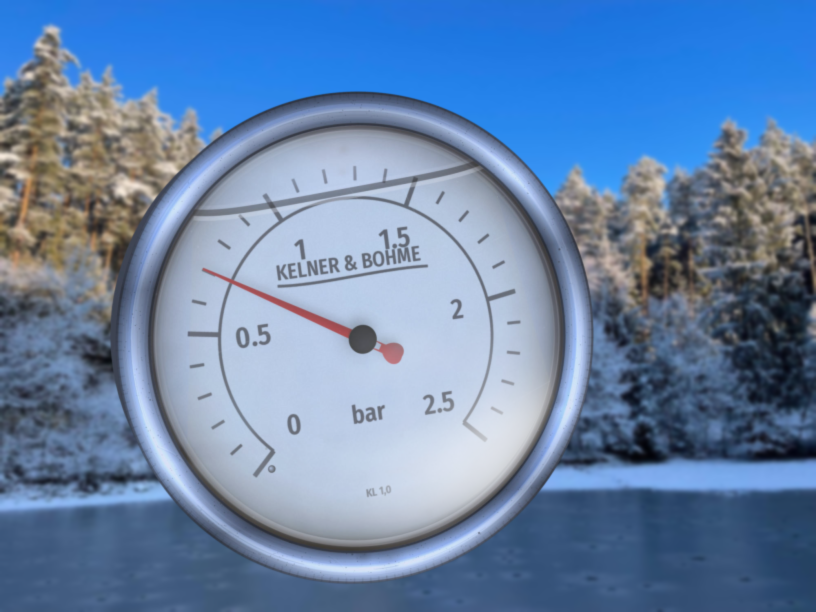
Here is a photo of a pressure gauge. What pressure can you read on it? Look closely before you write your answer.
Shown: 0.7 bar
